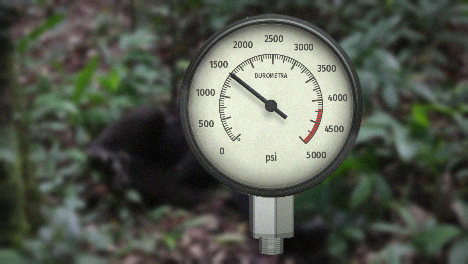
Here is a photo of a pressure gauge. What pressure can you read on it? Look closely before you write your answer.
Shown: 1500 psi
